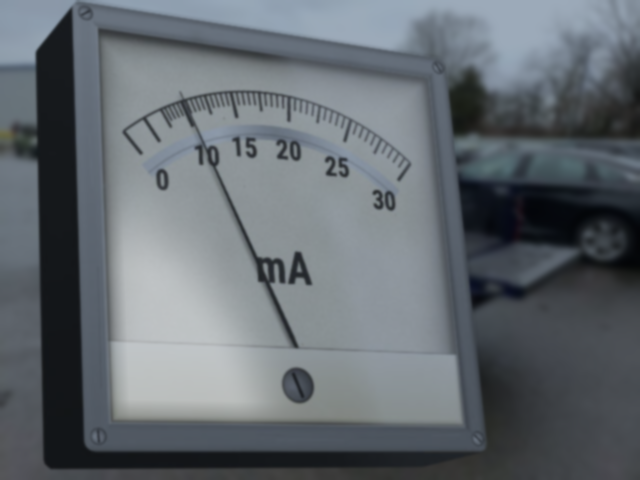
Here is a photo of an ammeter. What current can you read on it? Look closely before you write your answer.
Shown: 10 mA
